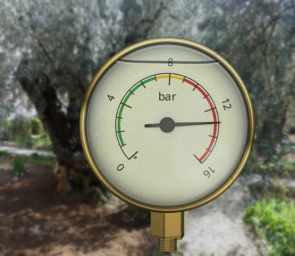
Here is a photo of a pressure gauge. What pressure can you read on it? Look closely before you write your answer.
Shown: 13 bar
